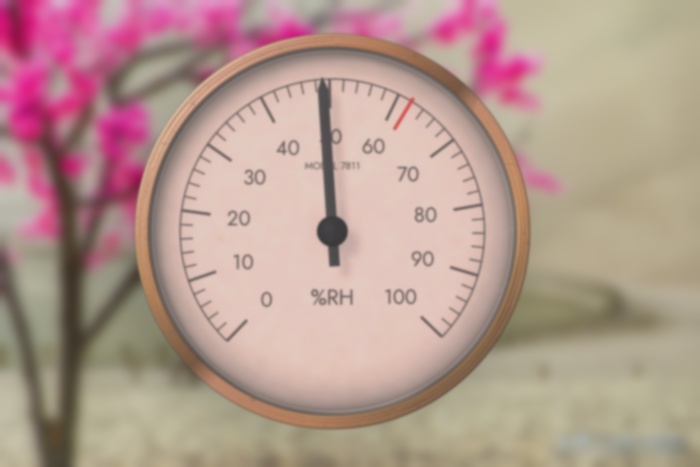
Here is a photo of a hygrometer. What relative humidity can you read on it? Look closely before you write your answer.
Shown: 49 %
